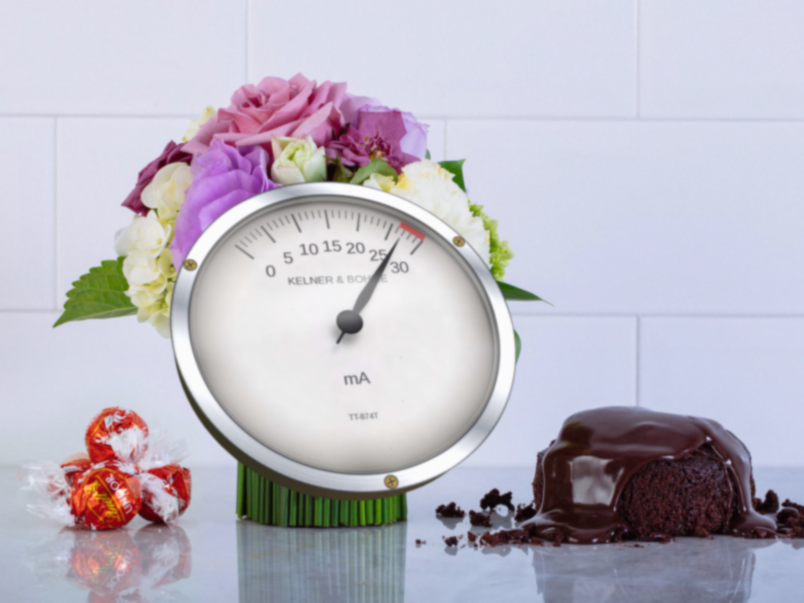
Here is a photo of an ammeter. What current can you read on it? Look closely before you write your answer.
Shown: 27 mA
